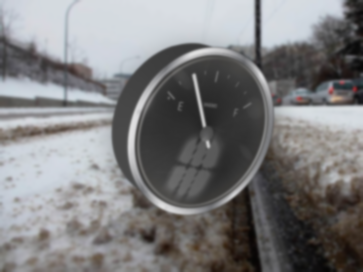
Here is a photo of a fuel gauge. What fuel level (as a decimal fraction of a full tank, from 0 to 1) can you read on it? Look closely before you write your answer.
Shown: 0.25
